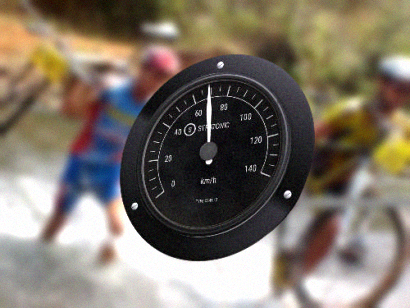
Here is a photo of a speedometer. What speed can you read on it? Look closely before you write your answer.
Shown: 70 km/h
